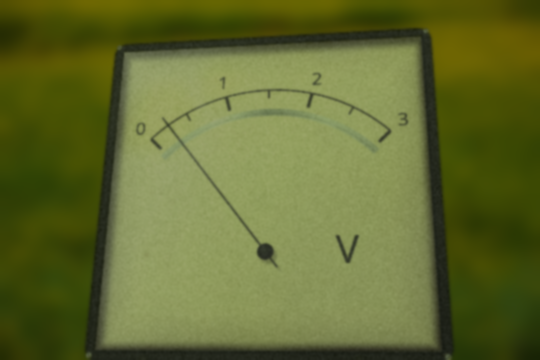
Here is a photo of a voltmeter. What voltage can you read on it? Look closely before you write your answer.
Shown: 0.25 V
